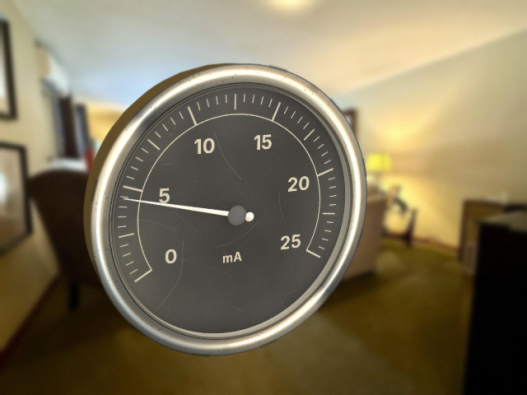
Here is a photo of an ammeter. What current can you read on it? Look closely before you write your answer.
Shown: 4.5 mA
